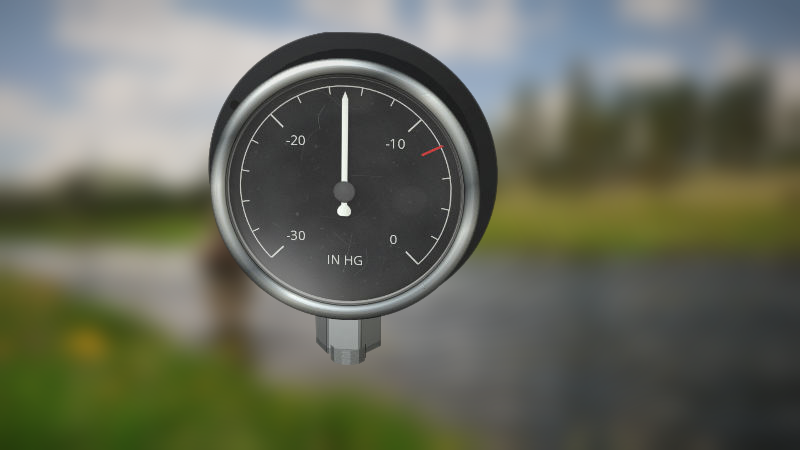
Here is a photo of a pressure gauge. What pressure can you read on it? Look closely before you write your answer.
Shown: -15 inHg
